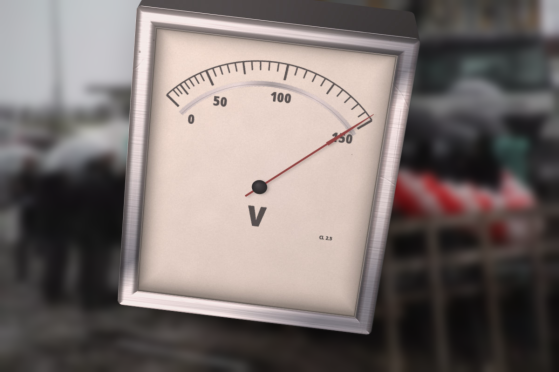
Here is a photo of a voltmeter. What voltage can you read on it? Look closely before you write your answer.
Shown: 147.5 V
